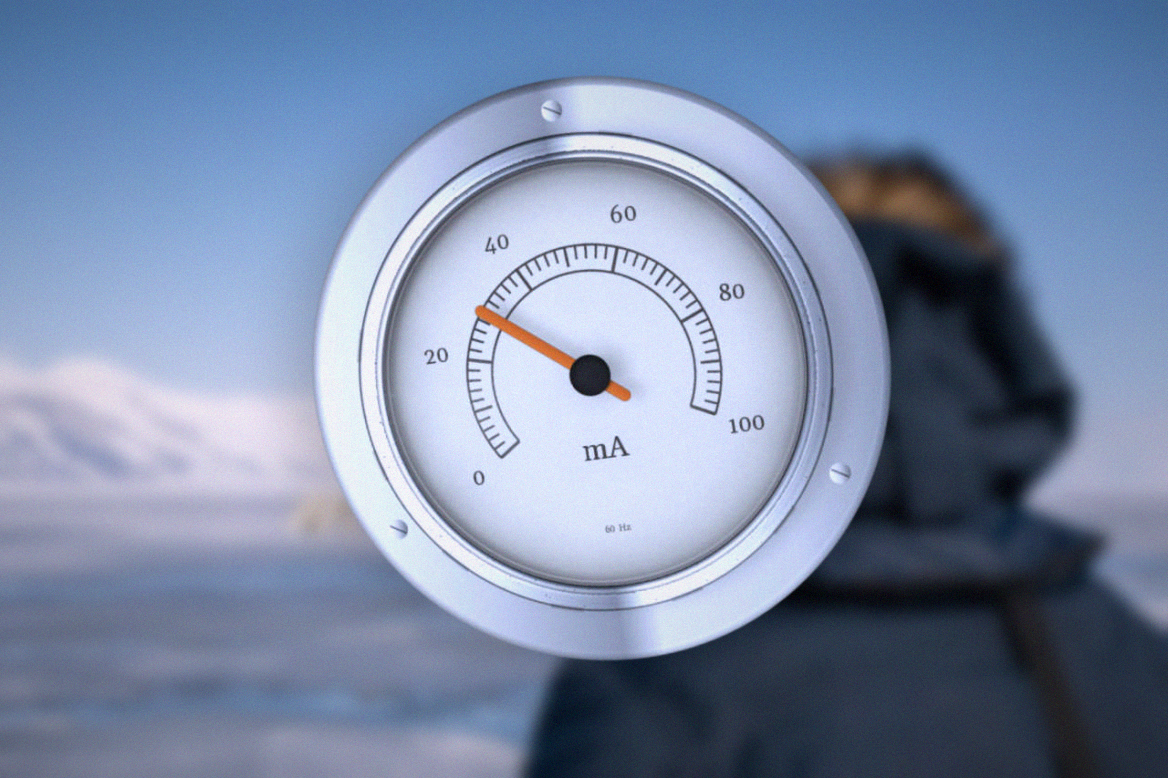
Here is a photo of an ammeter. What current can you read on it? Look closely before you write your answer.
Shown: 30 mA
